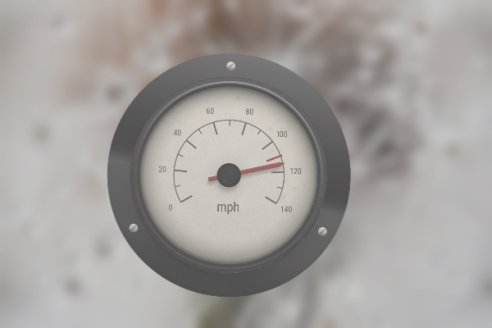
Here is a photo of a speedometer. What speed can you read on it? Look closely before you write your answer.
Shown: 115 mph
